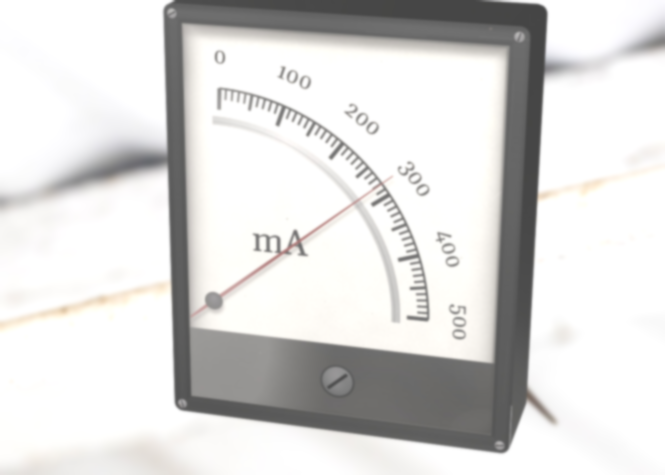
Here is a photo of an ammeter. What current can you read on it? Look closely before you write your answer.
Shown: 280 mA
